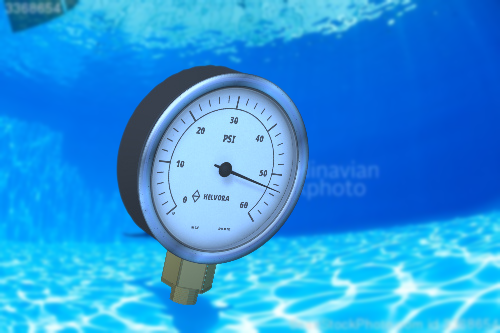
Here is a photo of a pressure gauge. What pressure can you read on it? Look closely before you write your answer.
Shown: 53 psi
